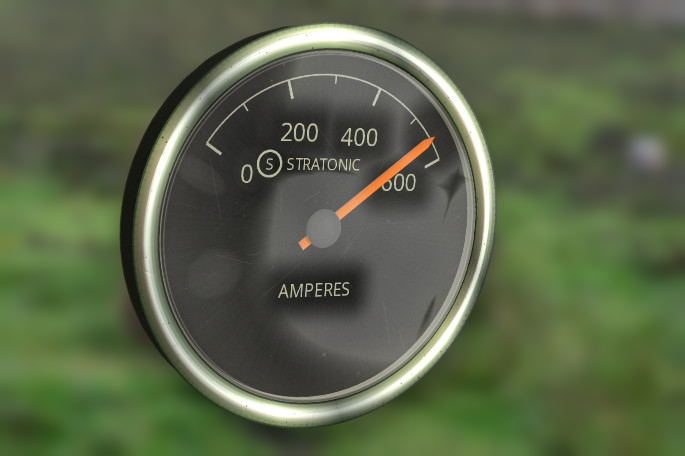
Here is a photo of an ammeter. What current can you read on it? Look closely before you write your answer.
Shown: 550 A
